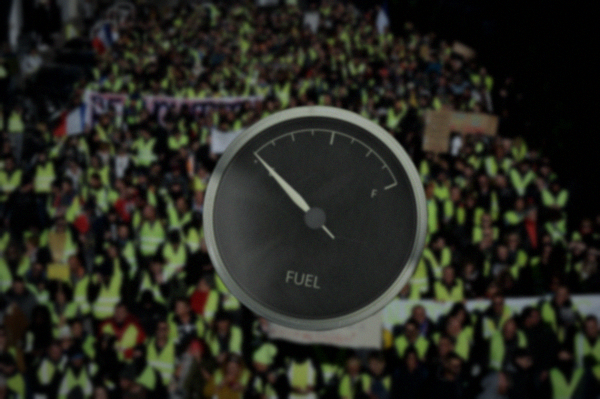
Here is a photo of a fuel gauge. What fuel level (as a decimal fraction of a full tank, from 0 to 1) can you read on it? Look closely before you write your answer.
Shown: 0
